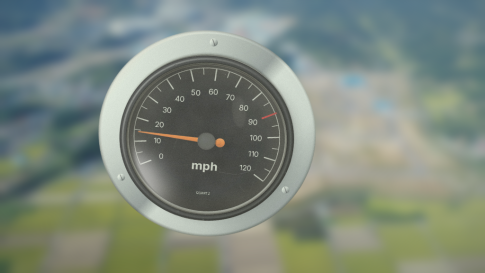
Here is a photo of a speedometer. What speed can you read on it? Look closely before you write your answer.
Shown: 15 mph
